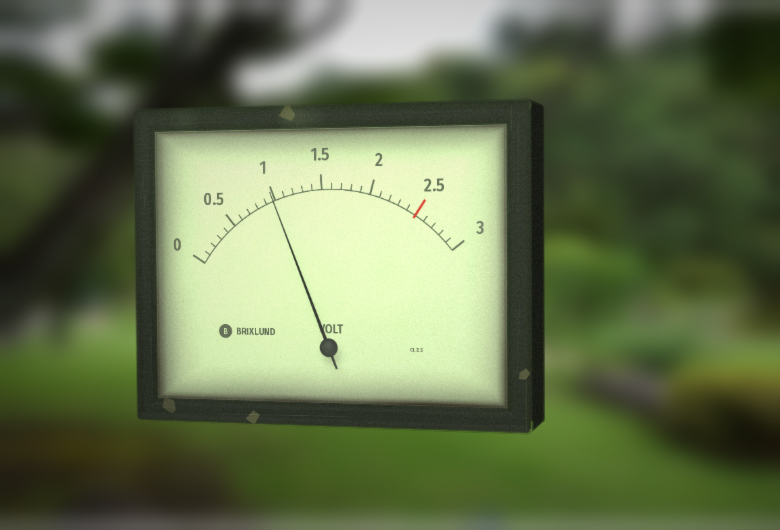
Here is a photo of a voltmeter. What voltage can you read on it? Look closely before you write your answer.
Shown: 1 V
